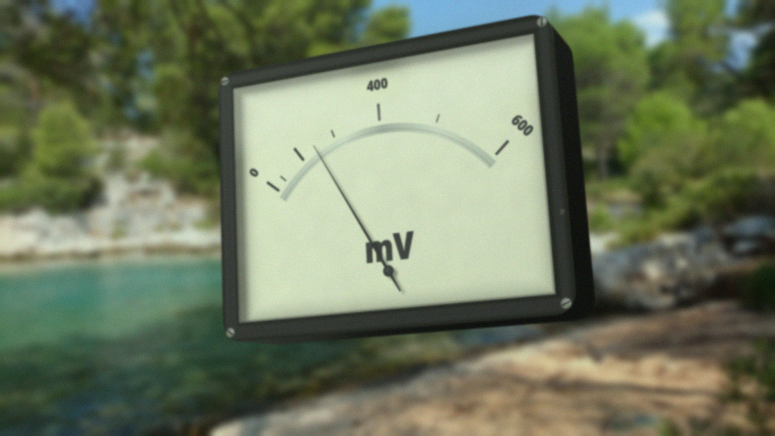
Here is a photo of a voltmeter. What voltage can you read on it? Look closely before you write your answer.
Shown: 250 mV
